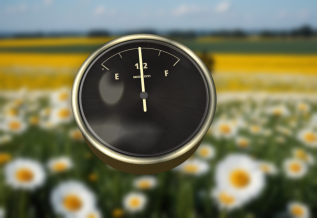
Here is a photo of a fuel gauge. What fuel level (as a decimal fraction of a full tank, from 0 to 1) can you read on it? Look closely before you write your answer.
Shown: 0.5
